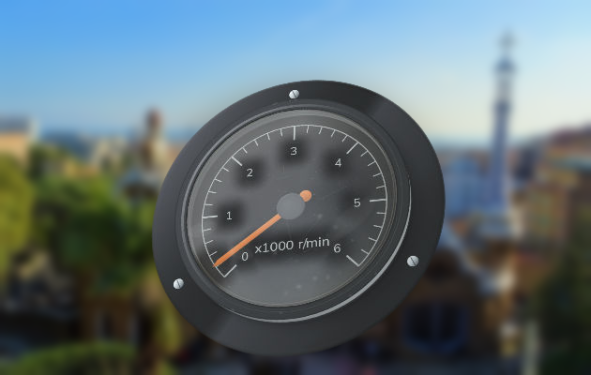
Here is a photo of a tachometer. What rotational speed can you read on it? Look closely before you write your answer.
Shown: 200 rpm
